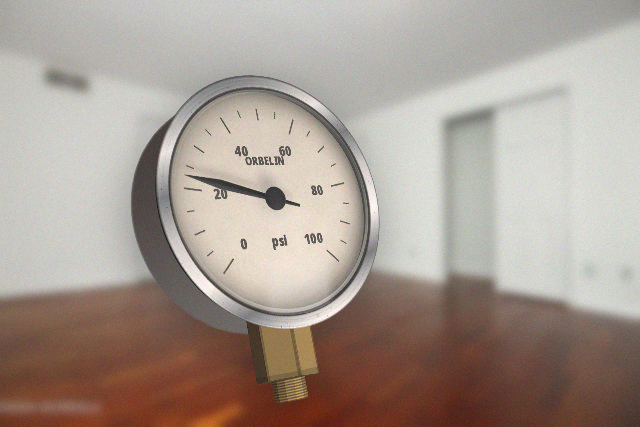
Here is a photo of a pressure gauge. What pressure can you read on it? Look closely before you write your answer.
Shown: 22.5 psi
